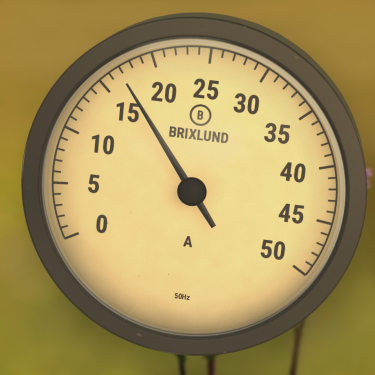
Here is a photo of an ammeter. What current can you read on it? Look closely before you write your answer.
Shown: 17 A
